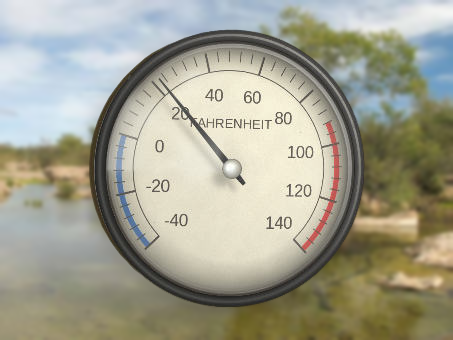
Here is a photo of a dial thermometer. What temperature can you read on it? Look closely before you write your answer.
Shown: 22 °F
